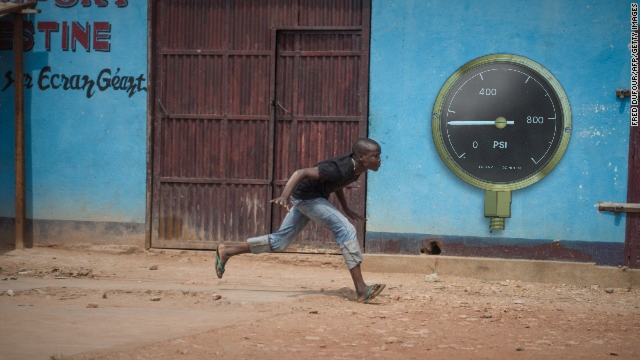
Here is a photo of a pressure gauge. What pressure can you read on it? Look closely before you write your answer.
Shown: 150 psi
